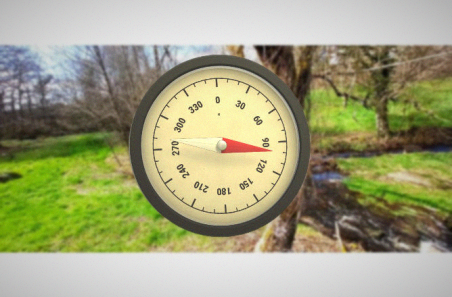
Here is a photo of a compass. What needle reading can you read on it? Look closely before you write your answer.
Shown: 100 °
